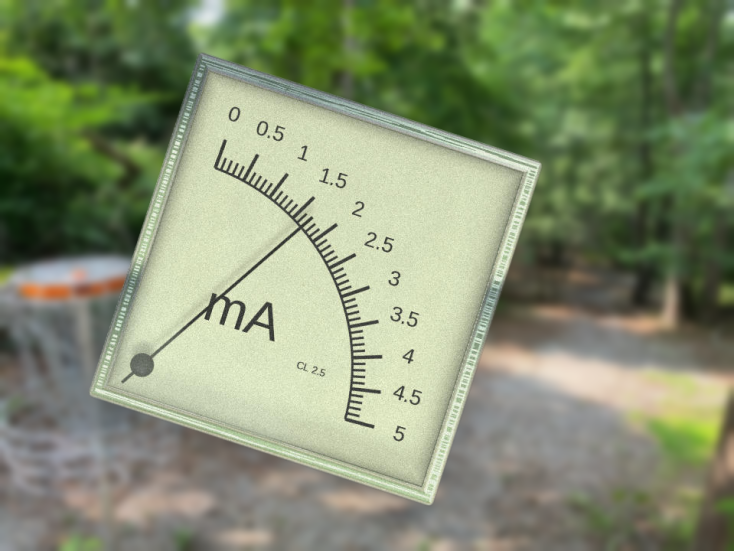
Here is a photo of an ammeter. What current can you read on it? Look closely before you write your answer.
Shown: 1.7 mA
